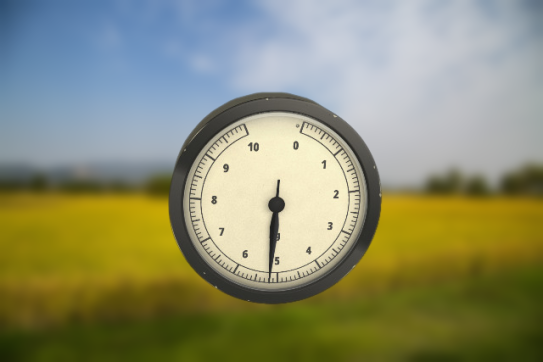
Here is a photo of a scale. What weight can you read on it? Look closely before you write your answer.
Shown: 5.2 kg
